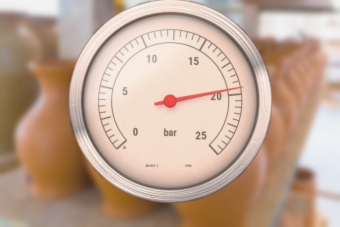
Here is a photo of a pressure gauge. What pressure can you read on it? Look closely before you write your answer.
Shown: 19.5 bar
